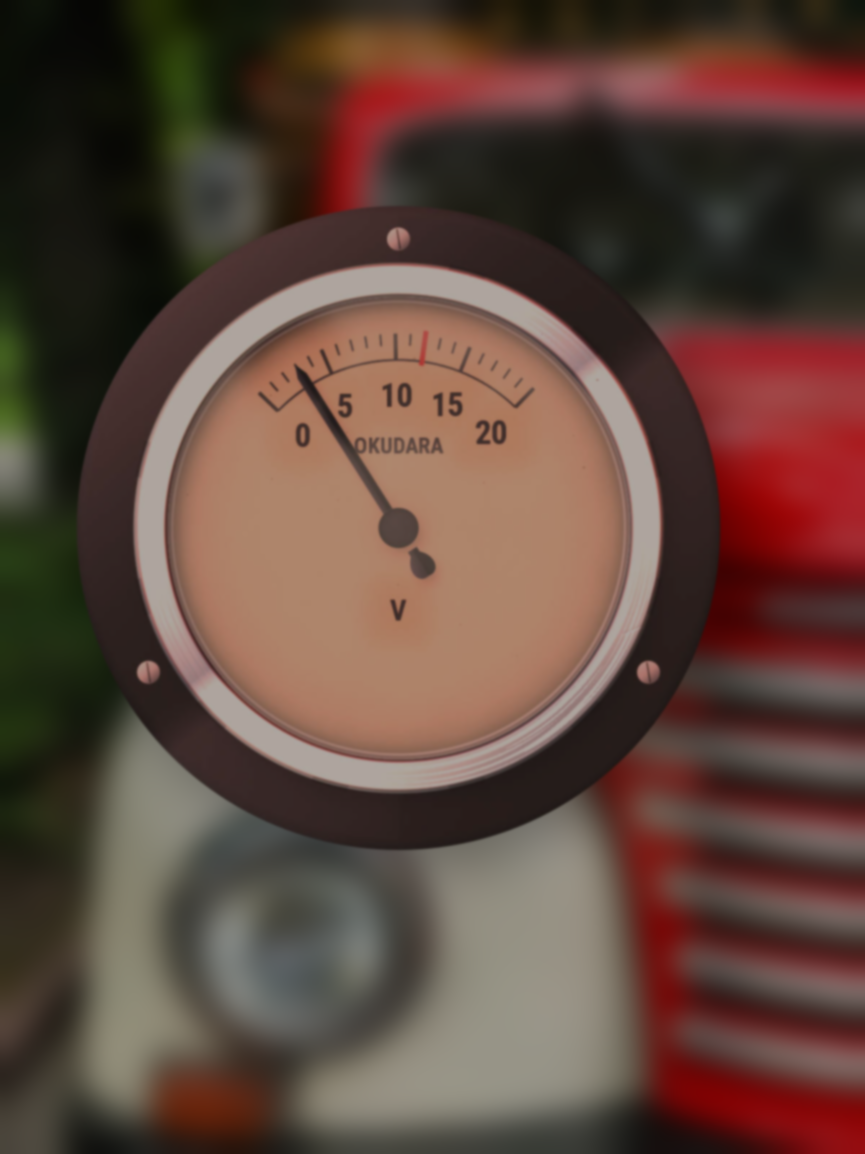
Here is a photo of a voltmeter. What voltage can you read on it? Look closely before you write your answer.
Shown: 3 V
